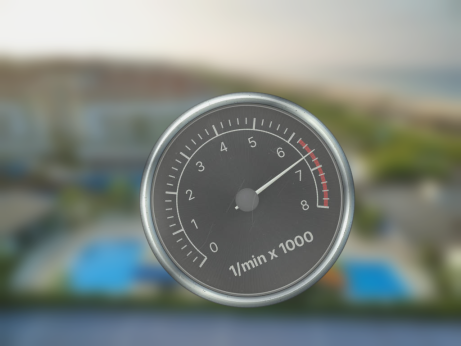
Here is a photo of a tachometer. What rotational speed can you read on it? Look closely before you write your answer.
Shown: 6600 rpm
